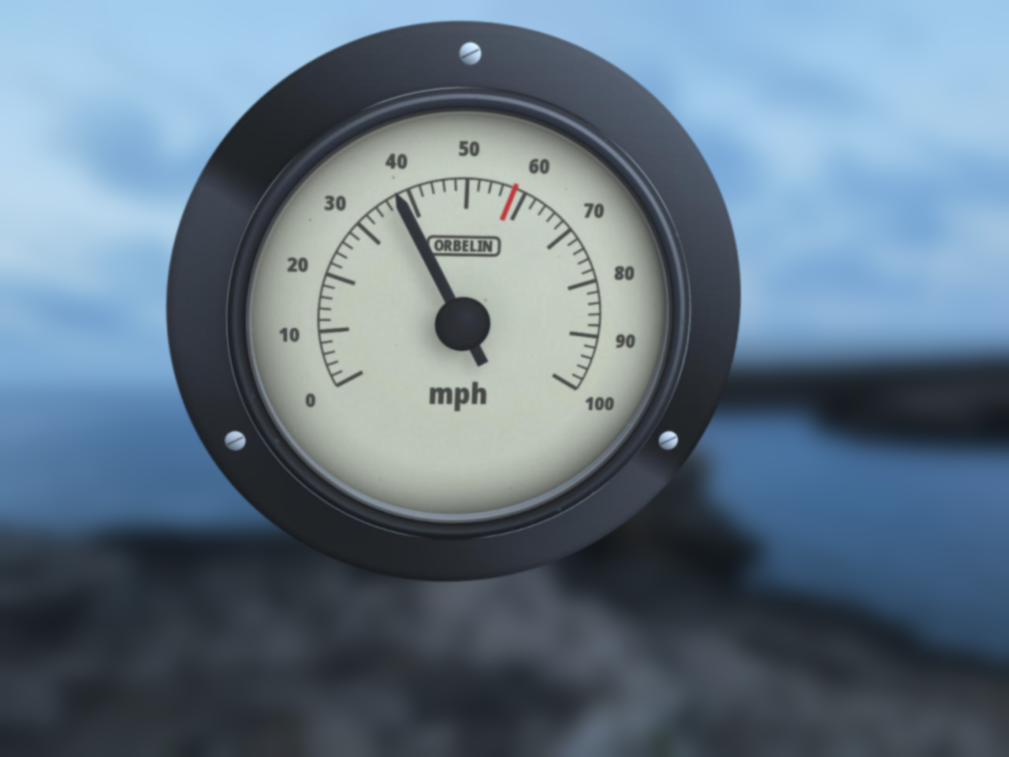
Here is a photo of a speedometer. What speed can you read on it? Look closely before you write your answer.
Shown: 38 mph
